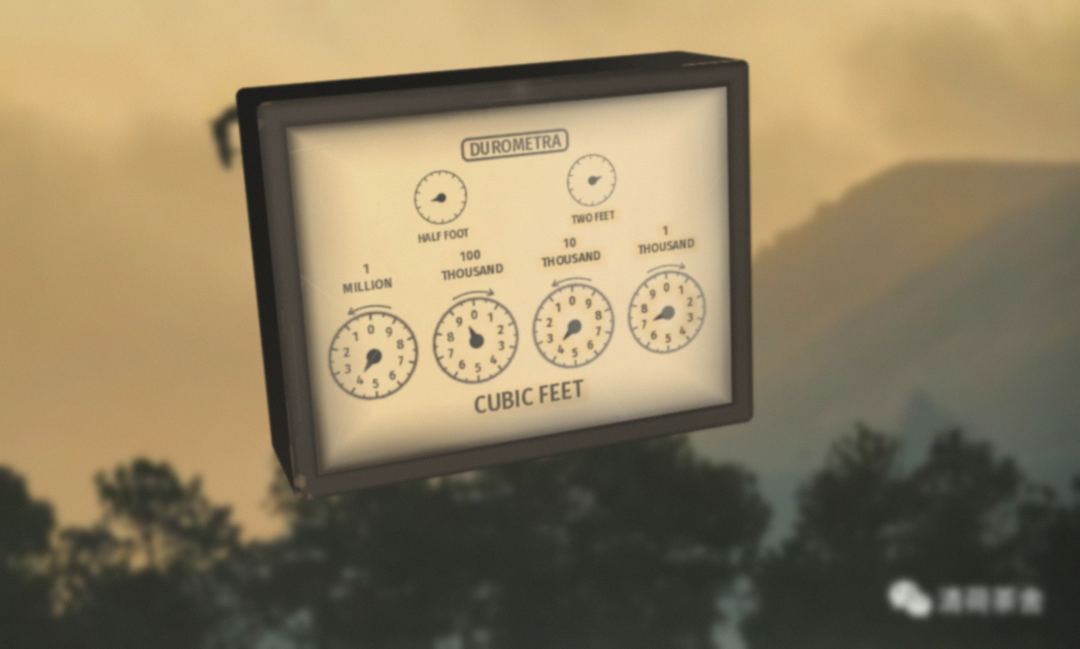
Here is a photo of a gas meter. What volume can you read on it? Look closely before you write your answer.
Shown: 393700 ft³
